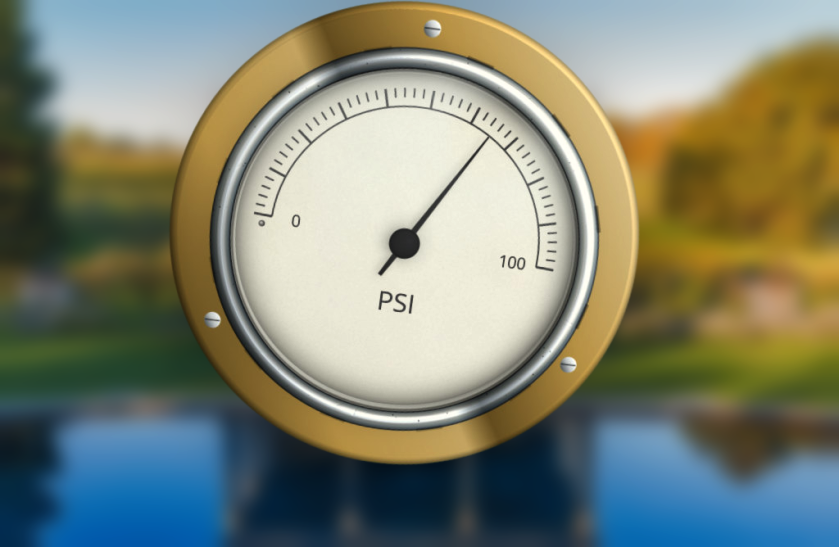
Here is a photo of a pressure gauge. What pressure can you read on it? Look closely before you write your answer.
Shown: 65 psi
